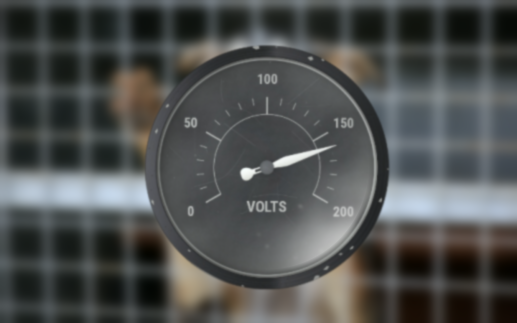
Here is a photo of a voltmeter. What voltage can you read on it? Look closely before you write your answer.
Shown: 160 V
